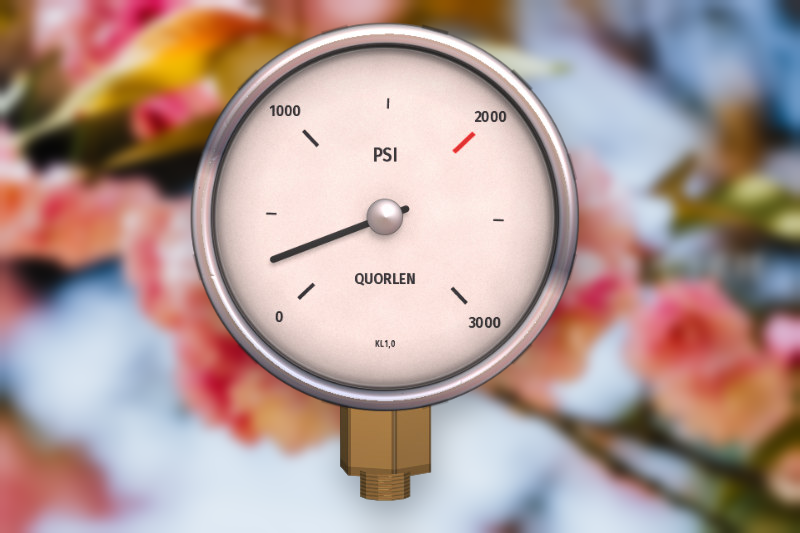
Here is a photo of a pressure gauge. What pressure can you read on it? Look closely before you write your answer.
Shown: 250 psi
